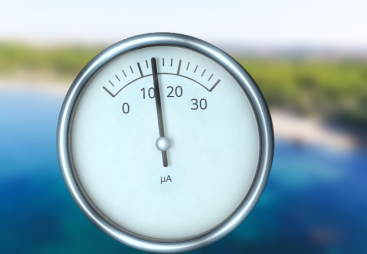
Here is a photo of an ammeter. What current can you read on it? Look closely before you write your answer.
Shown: 14 µA
